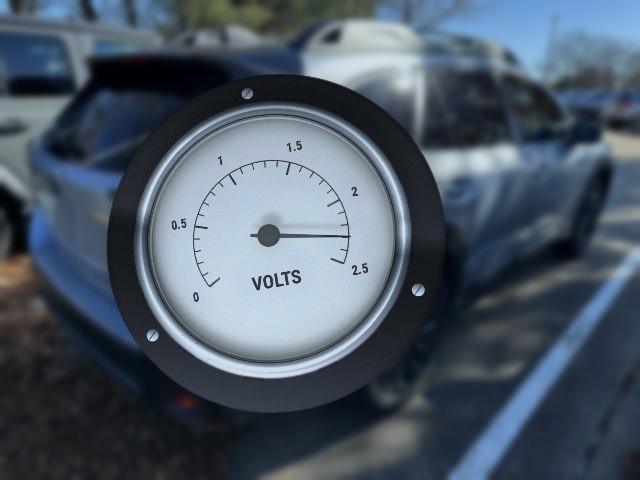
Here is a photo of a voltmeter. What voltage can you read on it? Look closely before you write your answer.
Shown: 2.3 V
